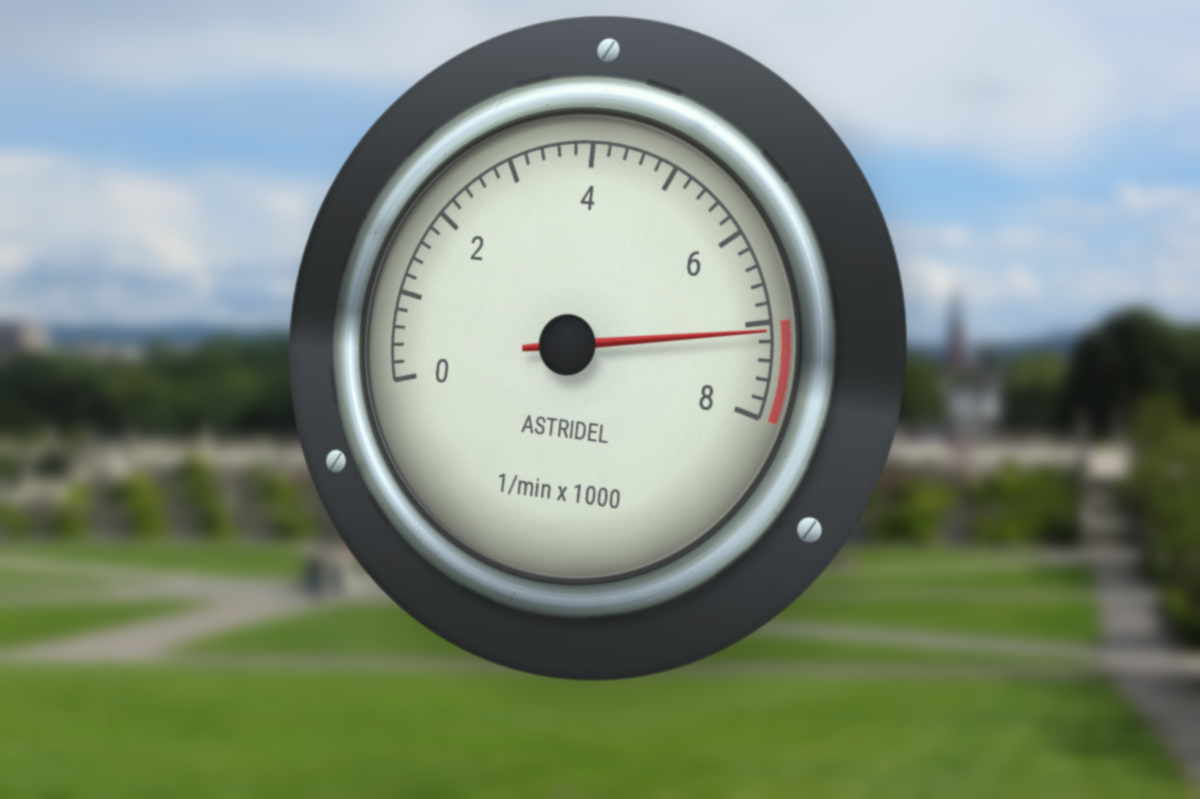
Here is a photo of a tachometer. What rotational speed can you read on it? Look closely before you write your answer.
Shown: 7100 rpm
